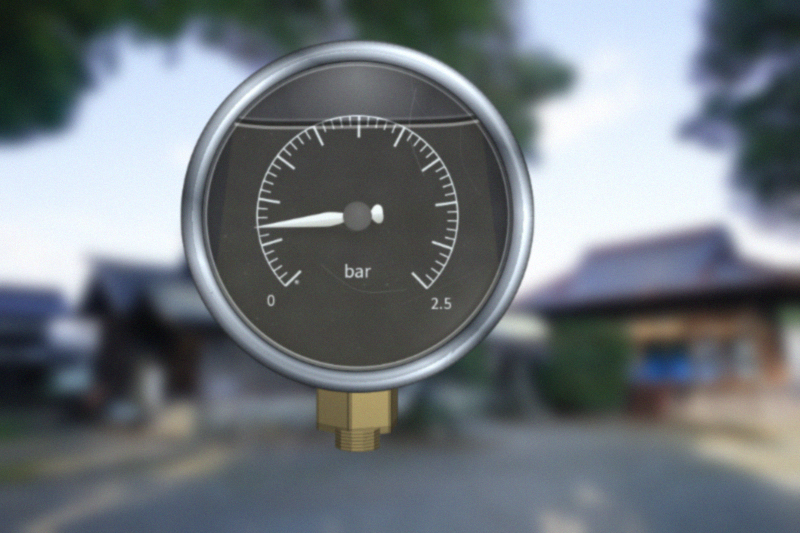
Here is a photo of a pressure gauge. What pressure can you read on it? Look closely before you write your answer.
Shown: 0.35 bar
